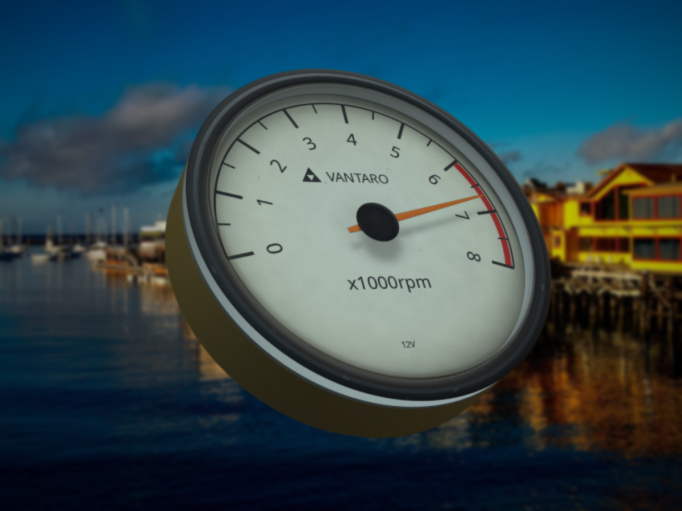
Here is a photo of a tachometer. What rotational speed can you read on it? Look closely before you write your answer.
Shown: 6750 rpm
